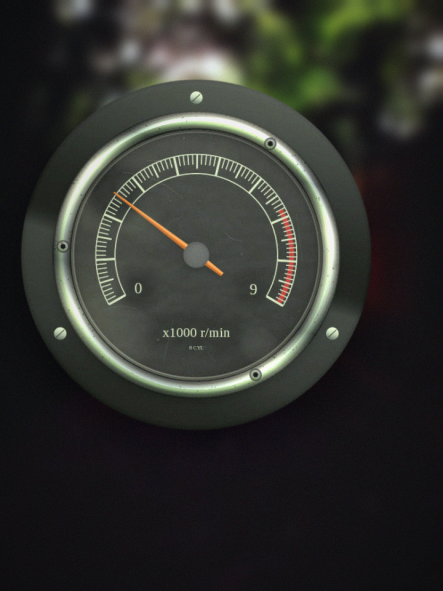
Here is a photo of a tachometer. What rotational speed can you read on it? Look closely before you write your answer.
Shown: 2500 rpm
